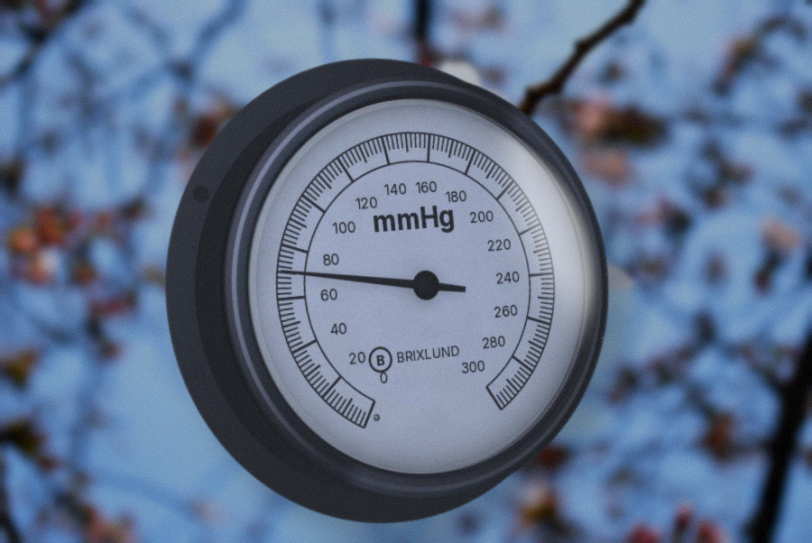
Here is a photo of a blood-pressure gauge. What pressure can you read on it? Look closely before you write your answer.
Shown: 70 mmHg
